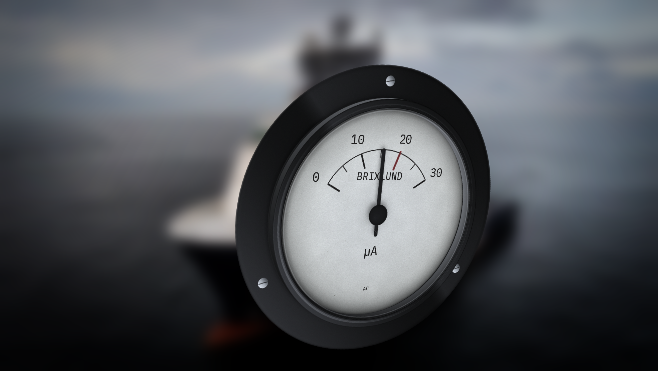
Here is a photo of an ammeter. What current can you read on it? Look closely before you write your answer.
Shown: 15 µA
